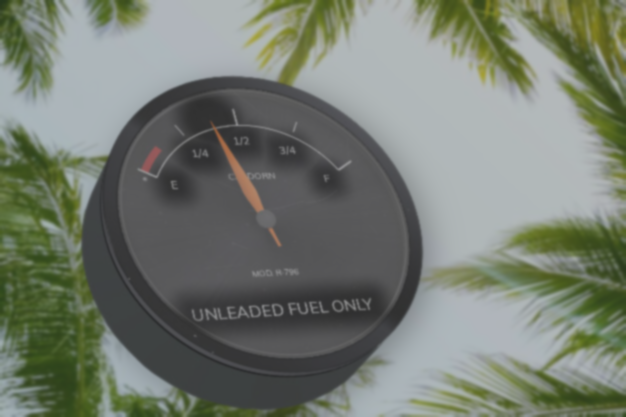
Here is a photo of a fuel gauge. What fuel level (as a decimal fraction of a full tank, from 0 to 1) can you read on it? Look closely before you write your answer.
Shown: 0.375
